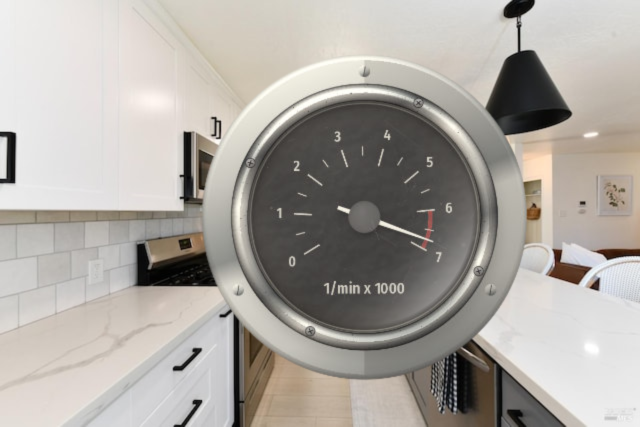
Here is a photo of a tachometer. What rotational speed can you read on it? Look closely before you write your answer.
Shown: 6750 rpm
